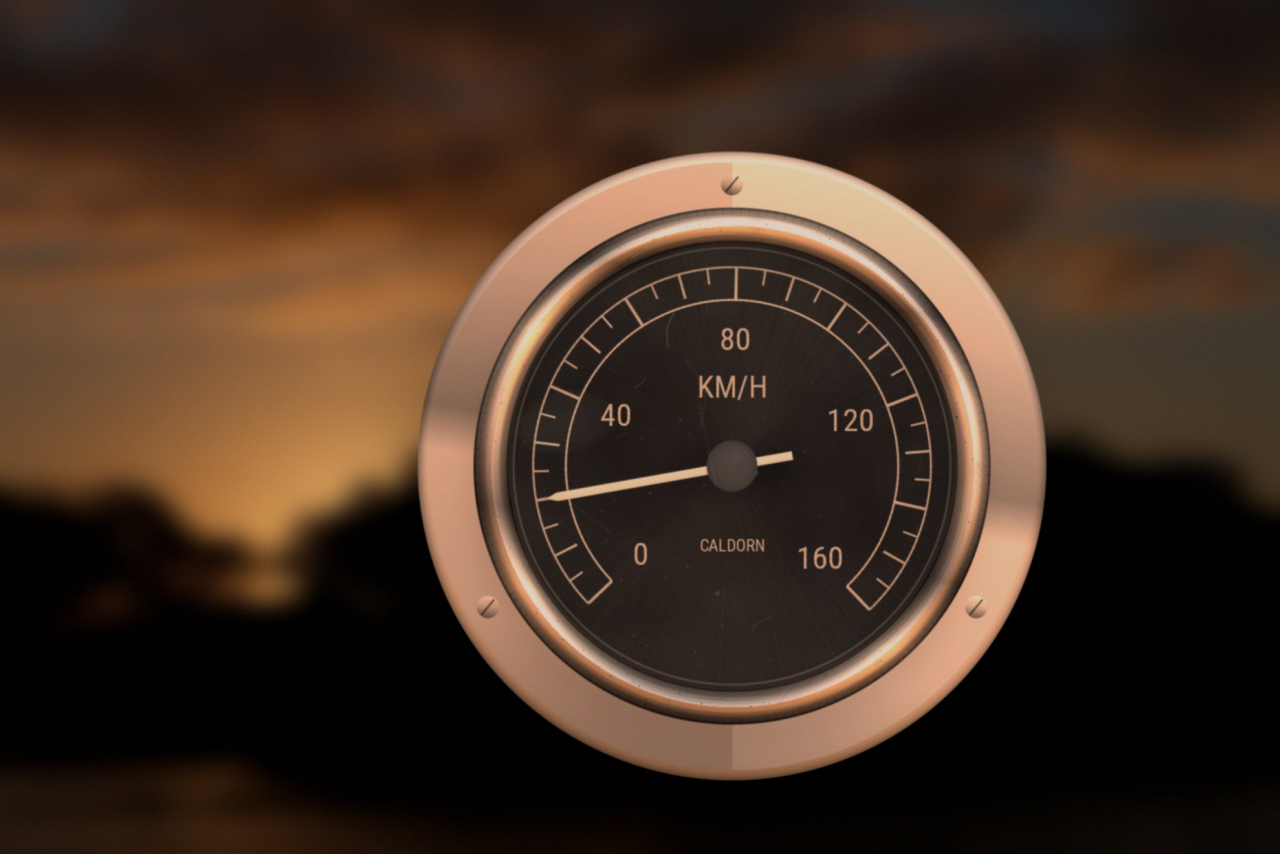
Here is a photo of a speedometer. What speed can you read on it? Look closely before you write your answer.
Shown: 20 km/h
